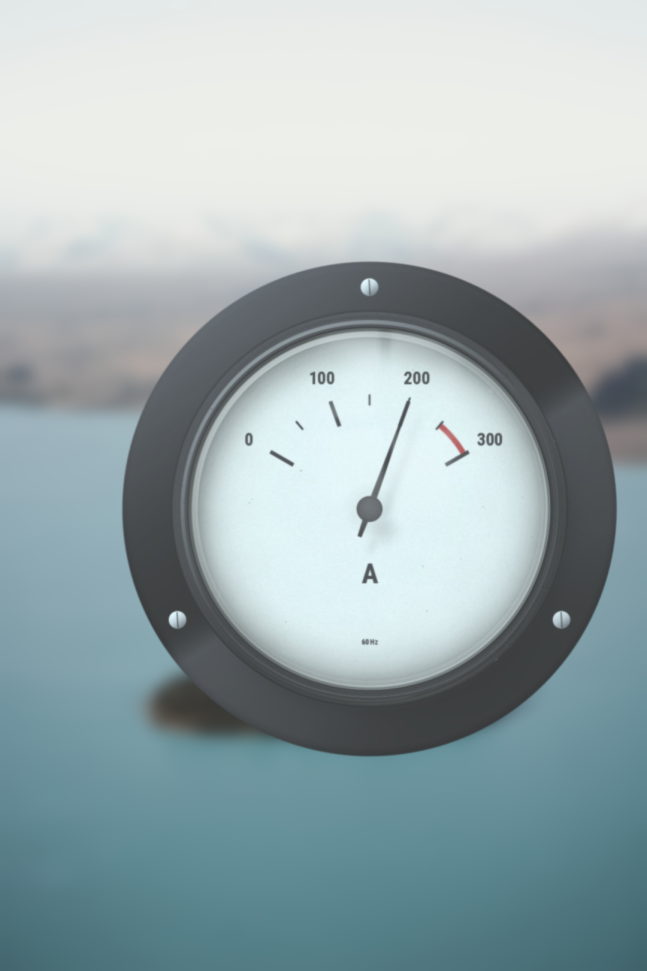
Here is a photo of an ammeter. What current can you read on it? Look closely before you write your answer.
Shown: 200 A
